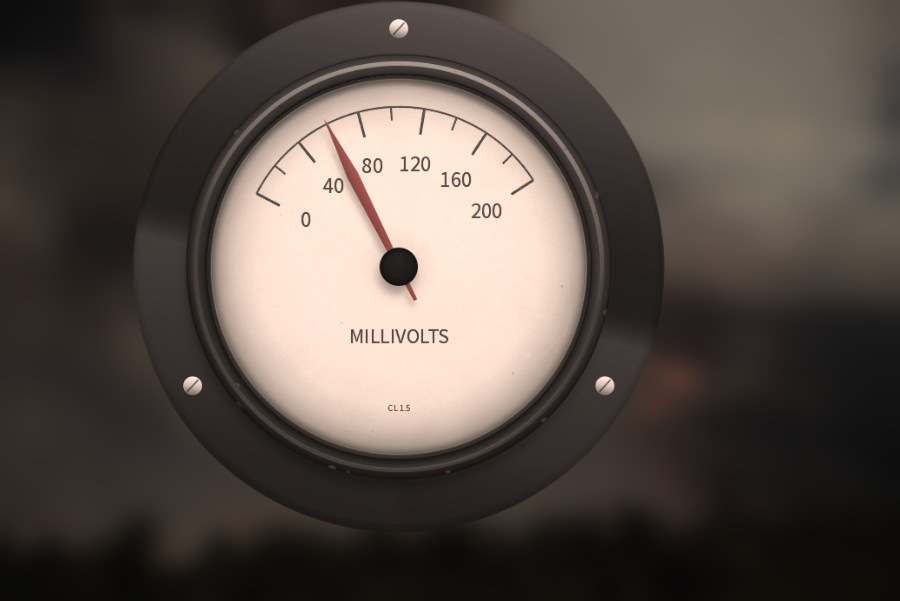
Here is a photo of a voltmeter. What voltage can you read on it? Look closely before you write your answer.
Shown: 60 mV
